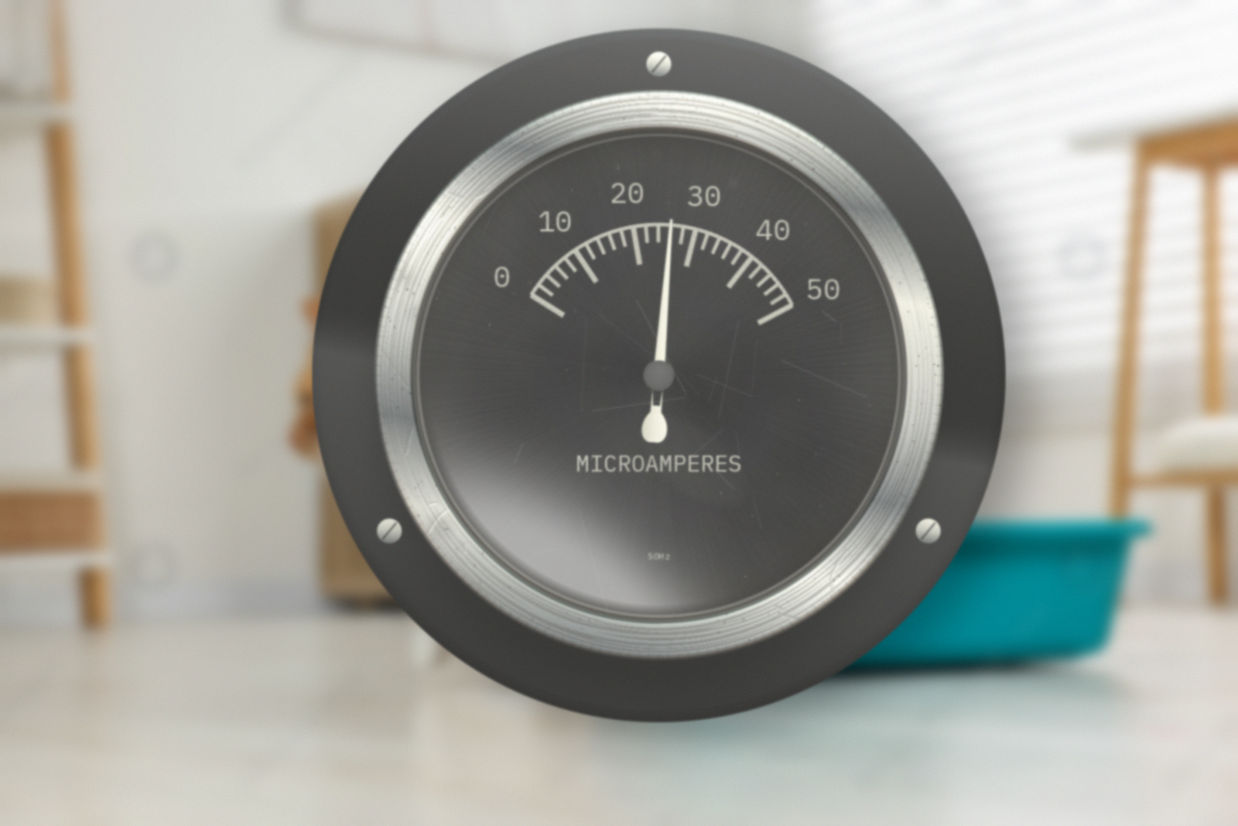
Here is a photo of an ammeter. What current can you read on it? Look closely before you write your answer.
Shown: 26 µA
